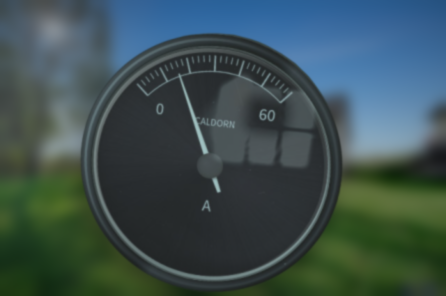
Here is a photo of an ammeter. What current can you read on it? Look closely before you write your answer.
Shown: 16 A
